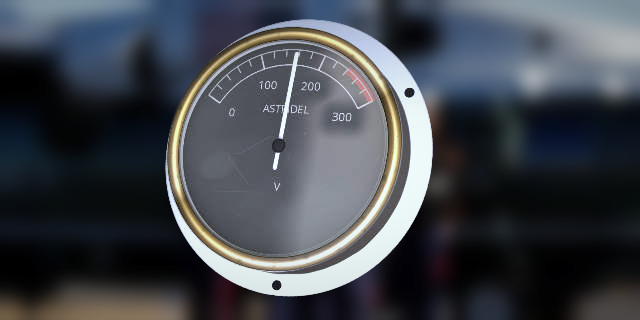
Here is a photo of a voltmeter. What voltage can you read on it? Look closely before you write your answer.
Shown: 160 V
